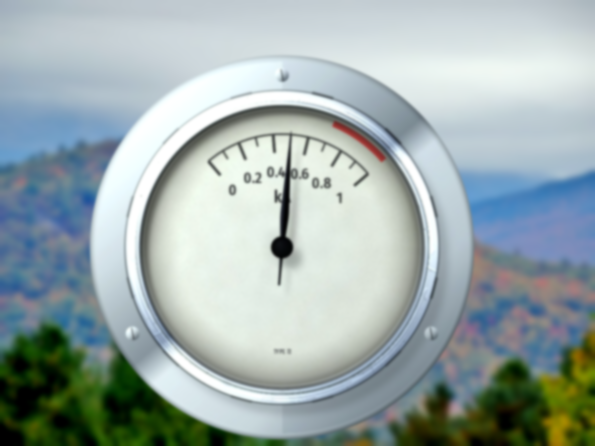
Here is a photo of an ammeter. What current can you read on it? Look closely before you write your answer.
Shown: 0.5 kA
